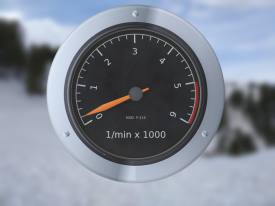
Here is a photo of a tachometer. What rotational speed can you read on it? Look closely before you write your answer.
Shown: 200 rpm
